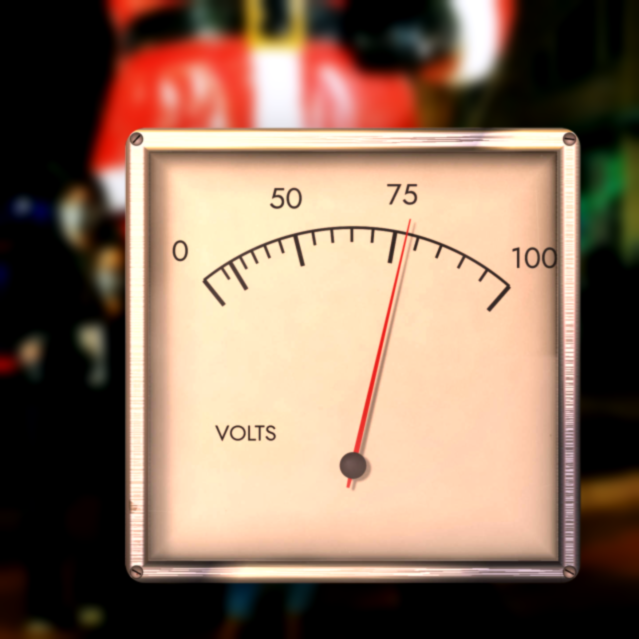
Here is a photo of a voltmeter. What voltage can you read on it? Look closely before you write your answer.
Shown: 77.5 V
